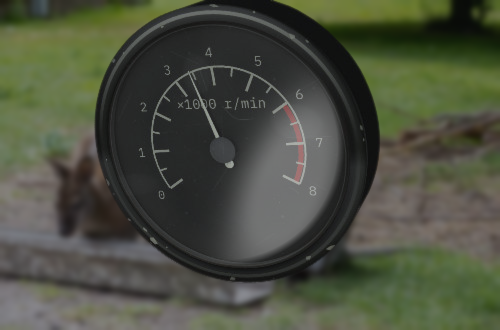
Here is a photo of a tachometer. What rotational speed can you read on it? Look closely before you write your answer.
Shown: 3500 rpm
